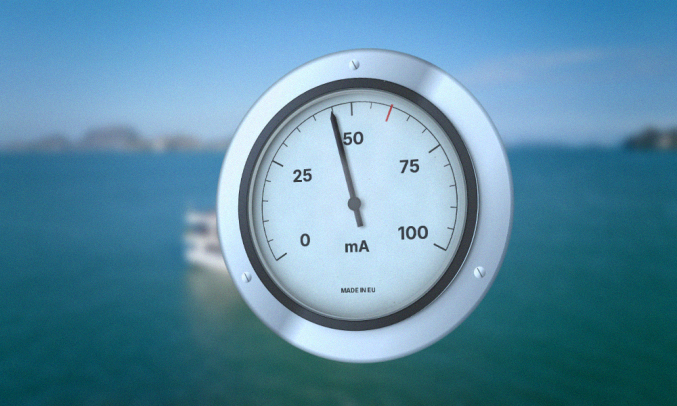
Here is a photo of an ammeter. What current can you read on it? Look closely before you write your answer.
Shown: 45 mA
